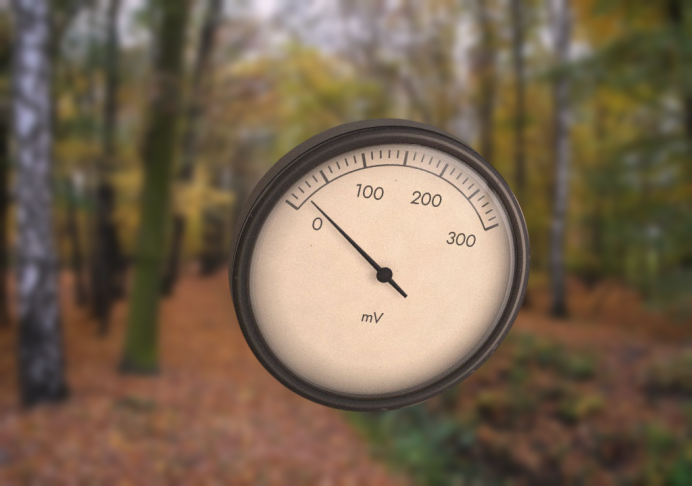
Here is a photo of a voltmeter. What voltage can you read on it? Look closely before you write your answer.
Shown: 20 mV
